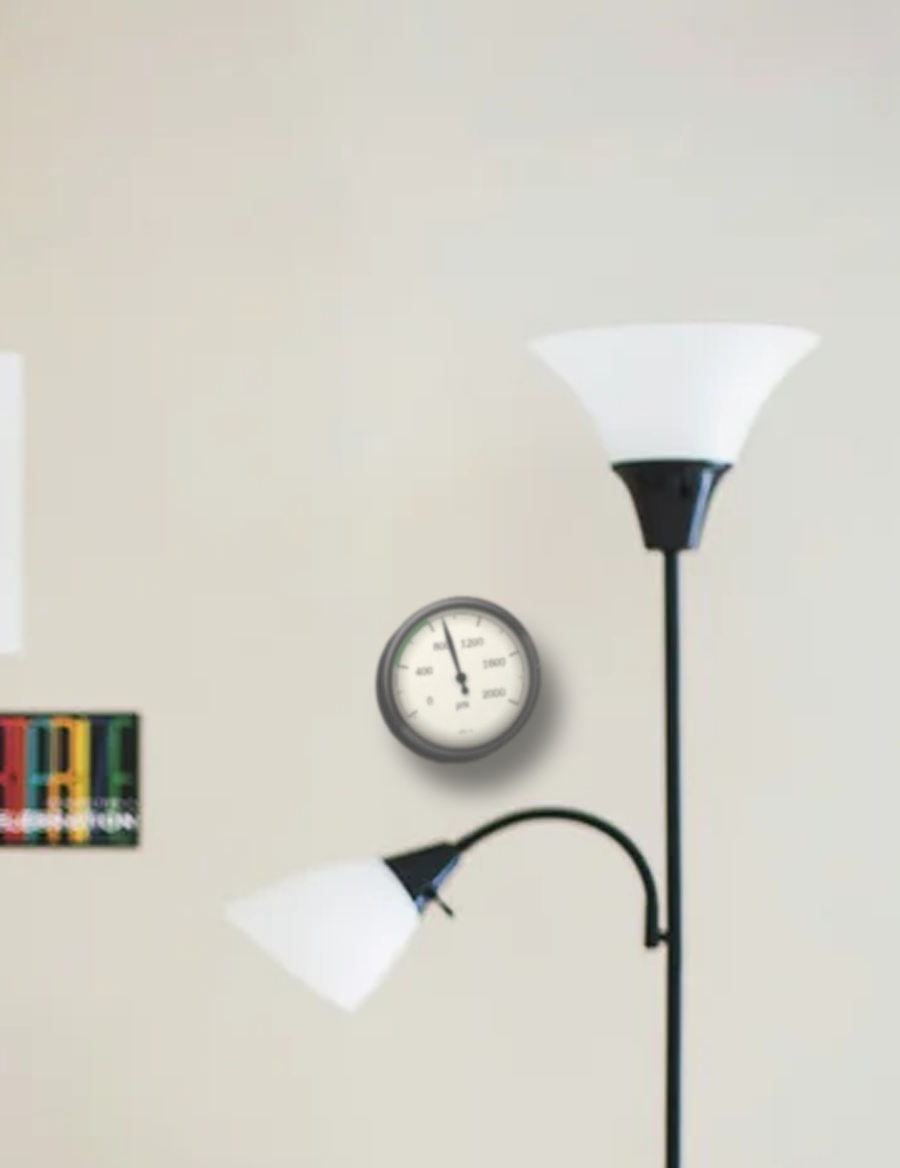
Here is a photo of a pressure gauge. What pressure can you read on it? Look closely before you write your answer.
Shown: 900 psi
